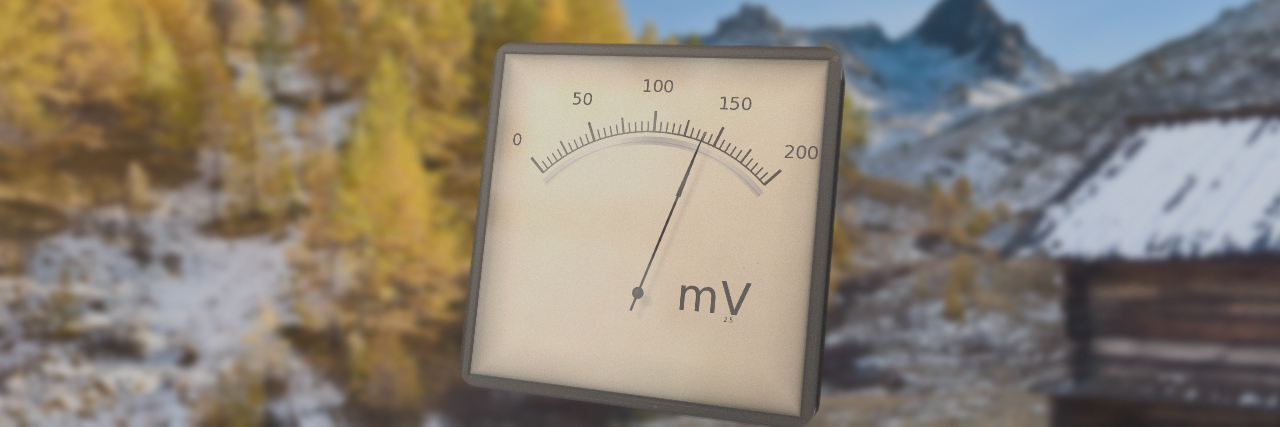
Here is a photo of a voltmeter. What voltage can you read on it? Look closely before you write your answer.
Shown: 140 mV
